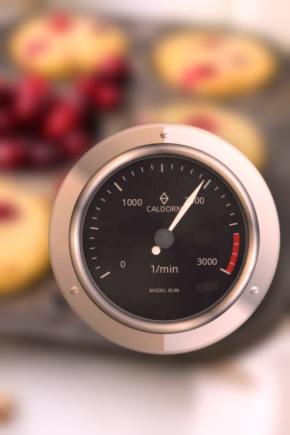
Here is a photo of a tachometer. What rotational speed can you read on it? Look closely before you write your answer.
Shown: 1950 rpm
